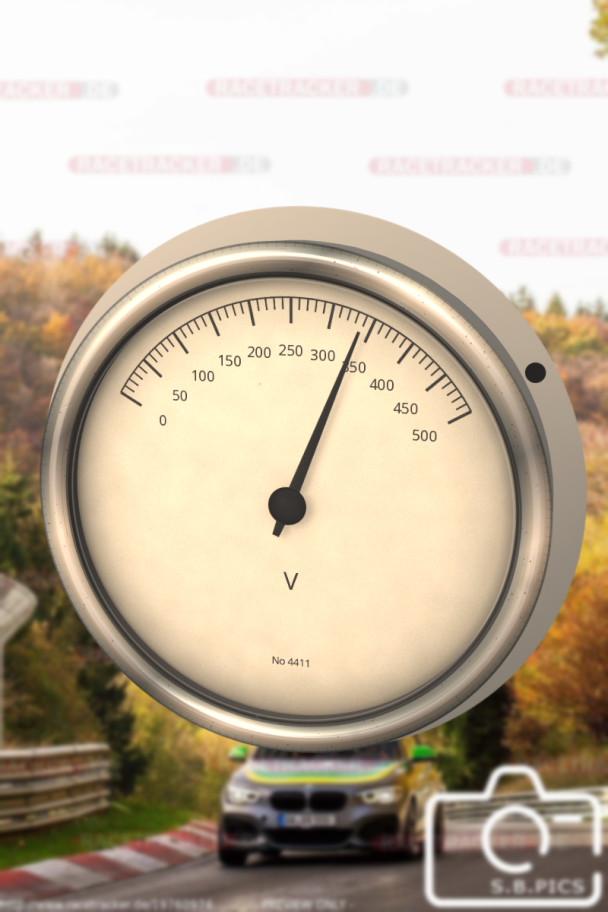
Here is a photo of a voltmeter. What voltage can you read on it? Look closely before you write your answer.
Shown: 340 V
